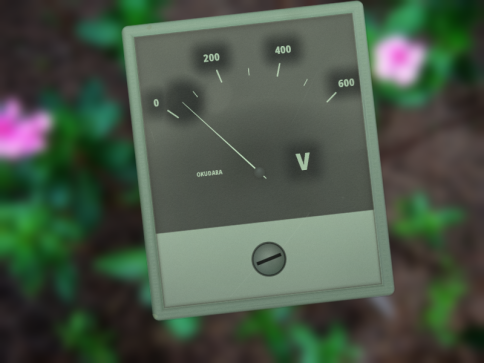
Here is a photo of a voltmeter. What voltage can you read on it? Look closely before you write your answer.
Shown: 50 V
